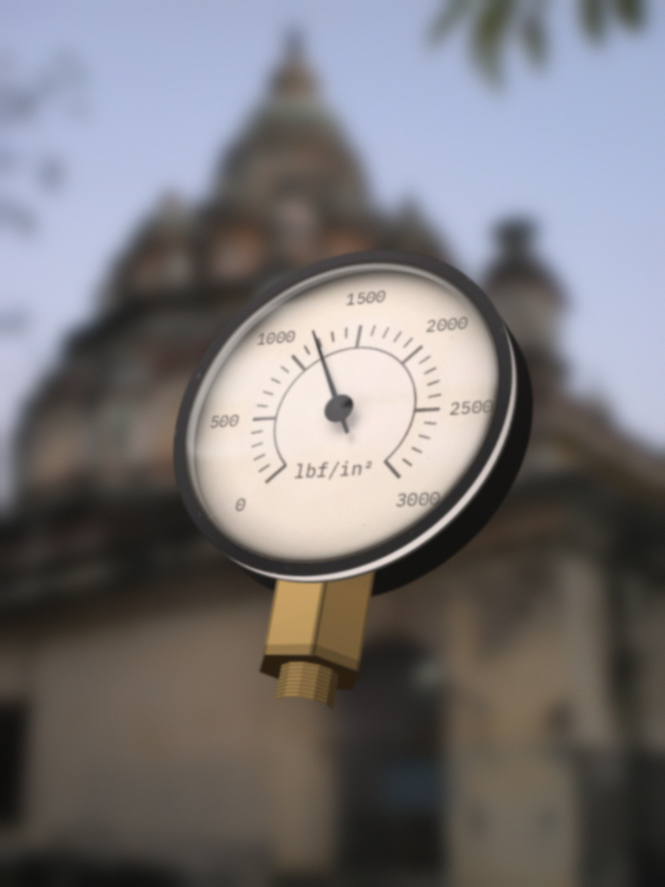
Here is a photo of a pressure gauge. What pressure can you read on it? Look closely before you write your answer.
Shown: 1200 psi
